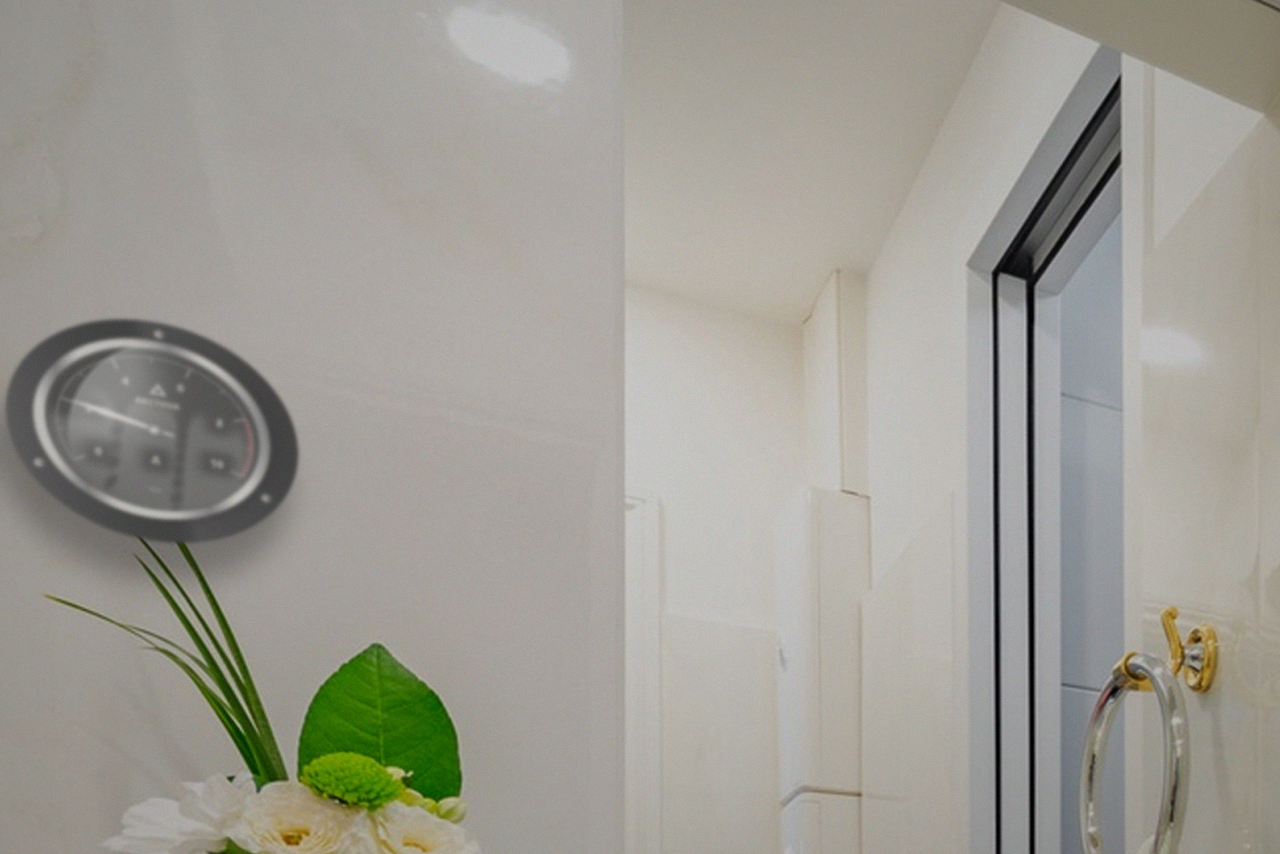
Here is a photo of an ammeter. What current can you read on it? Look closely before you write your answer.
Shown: 2 A
